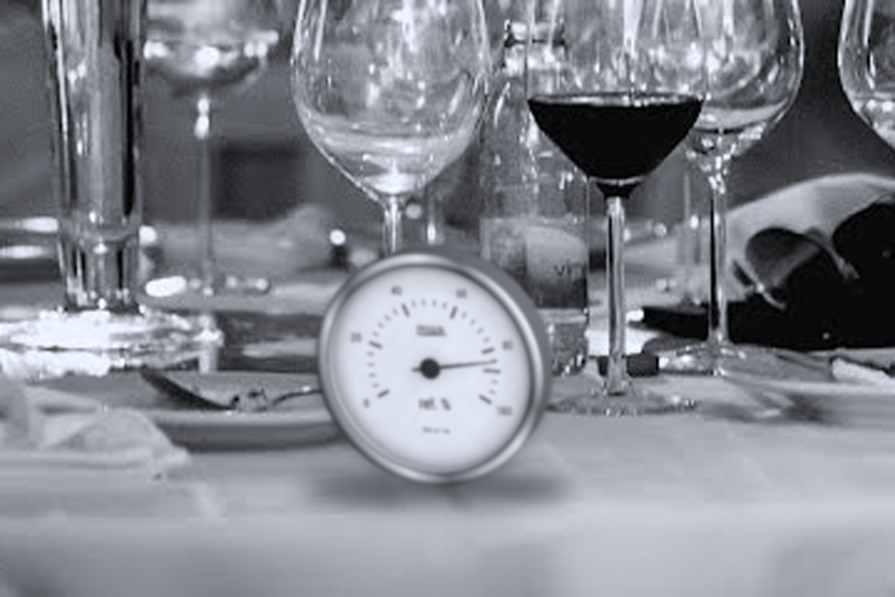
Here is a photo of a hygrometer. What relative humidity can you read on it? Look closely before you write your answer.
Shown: 84 %
